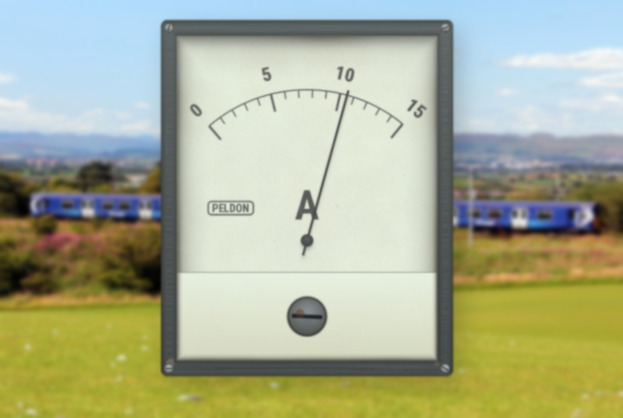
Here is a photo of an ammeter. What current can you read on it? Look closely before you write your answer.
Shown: 10.5 A
